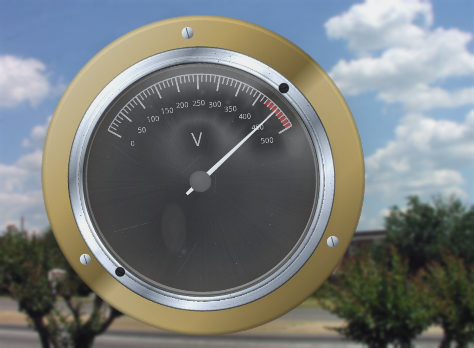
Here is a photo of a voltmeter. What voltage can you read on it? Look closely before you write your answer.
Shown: 450 V
